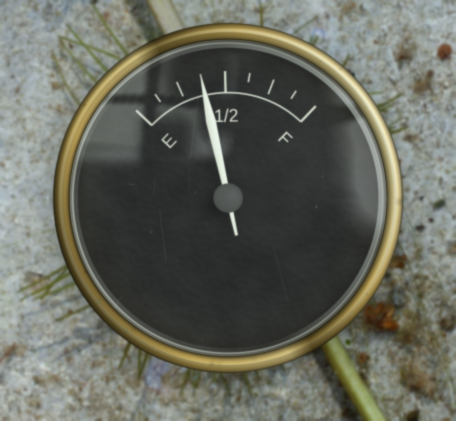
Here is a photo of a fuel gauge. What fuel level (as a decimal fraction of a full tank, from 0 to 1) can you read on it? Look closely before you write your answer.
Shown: 0.375
